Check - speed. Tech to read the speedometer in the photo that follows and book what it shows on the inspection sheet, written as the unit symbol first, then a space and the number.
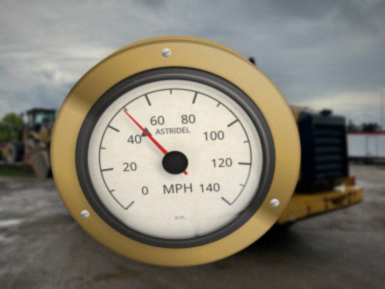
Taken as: mph 50
